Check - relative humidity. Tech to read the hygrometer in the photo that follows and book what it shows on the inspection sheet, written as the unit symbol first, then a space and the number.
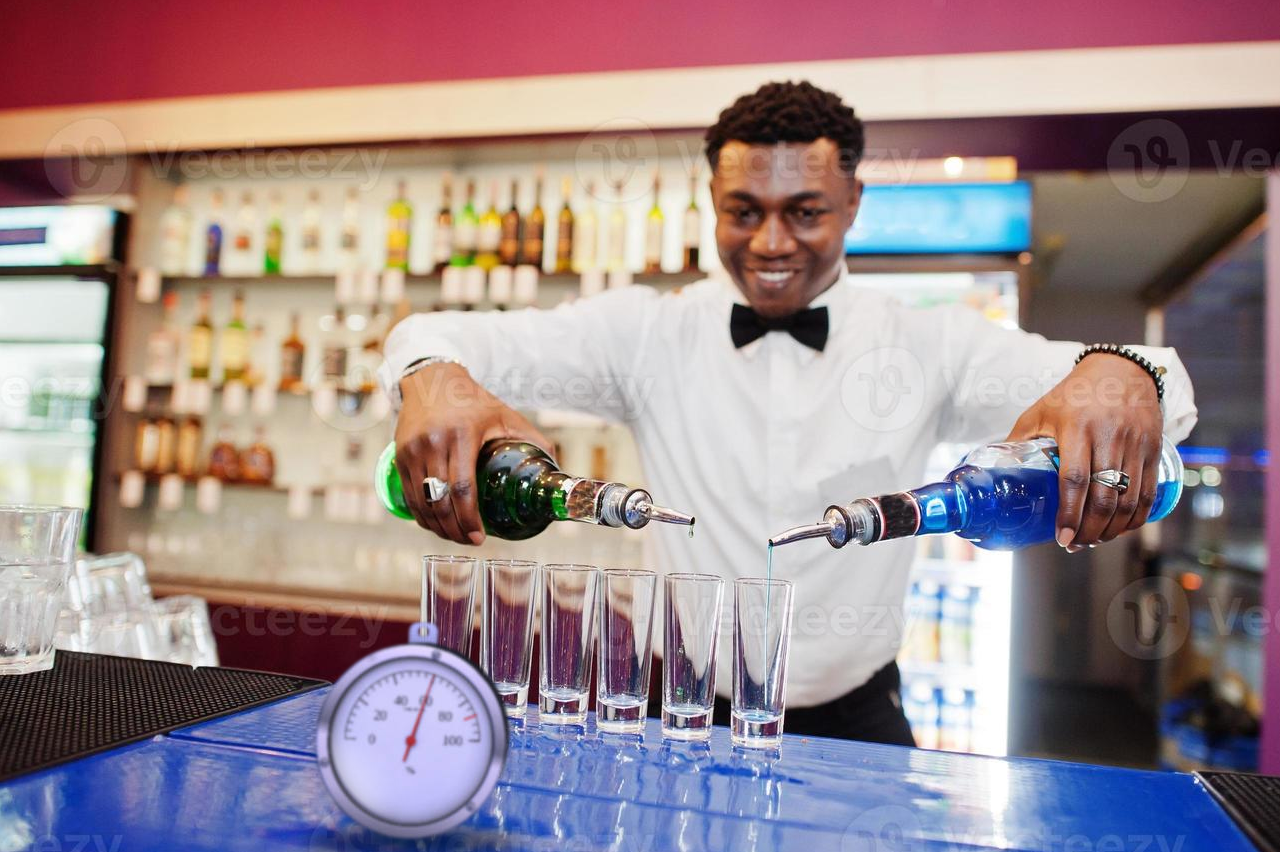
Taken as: % 60
